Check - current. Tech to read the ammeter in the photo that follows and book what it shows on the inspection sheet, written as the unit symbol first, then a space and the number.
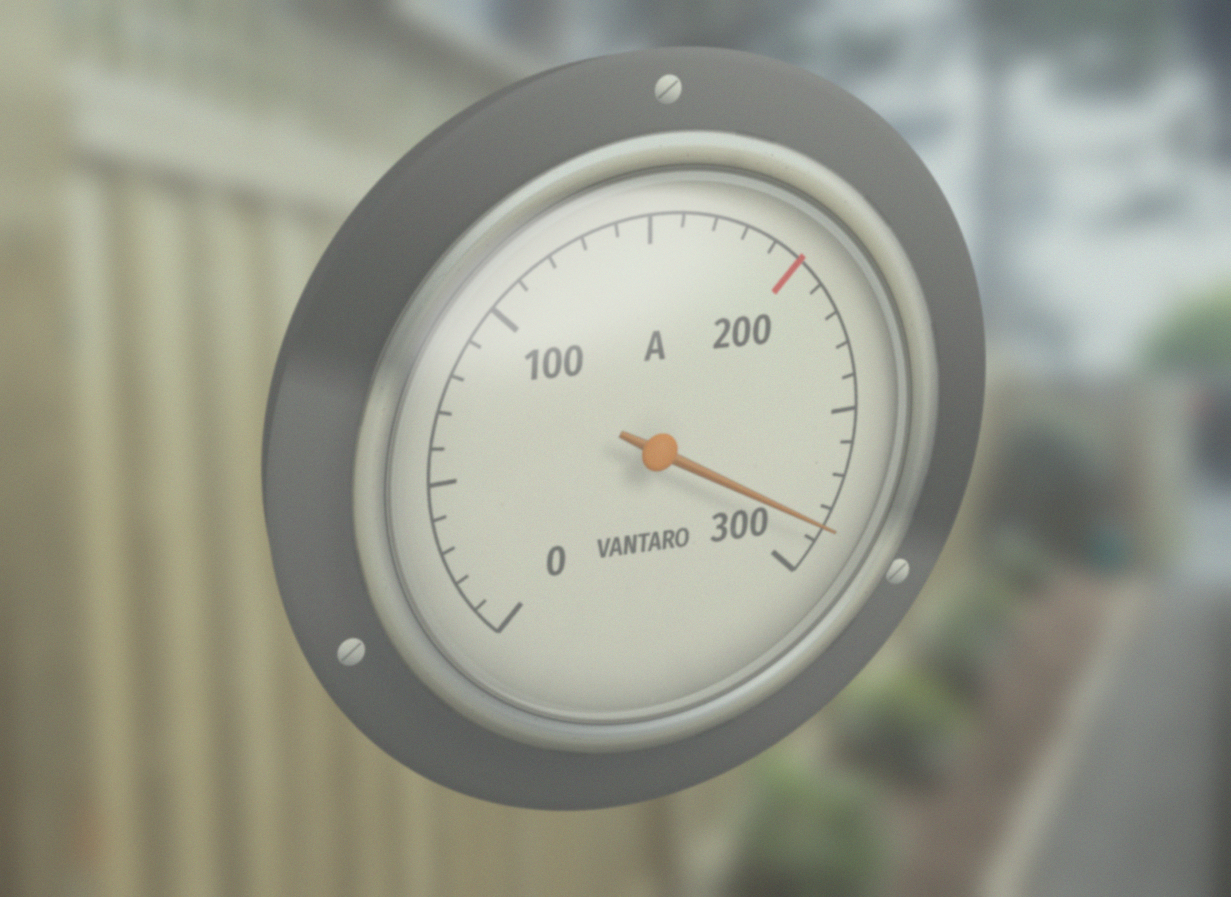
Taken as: A 285
